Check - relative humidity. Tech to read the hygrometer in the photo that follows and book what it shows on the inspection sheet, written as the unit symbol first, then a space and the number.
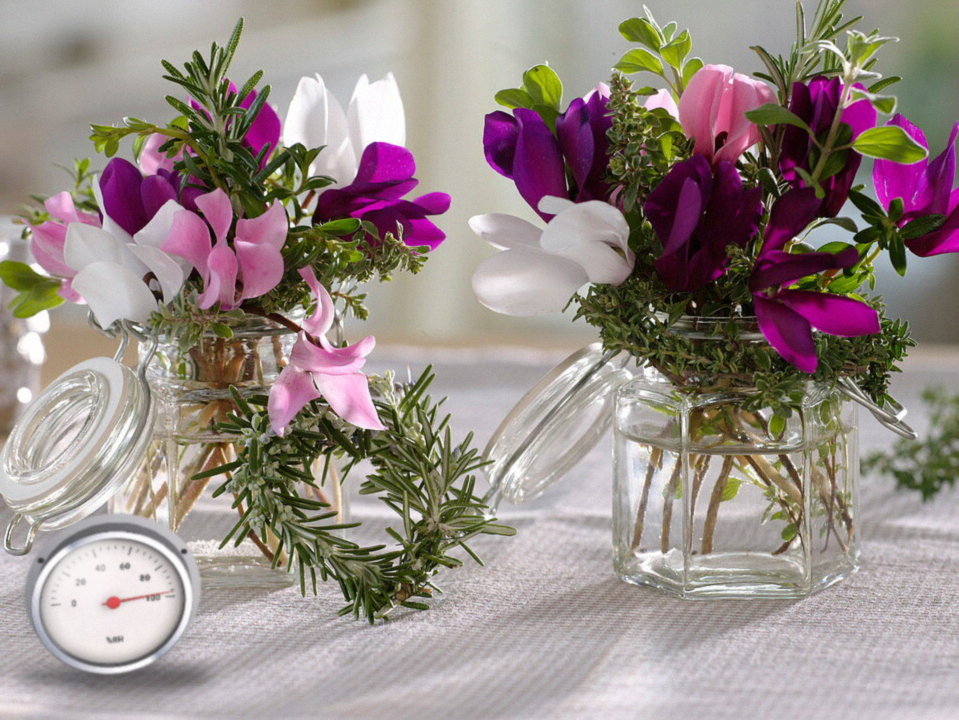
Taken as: % 96
